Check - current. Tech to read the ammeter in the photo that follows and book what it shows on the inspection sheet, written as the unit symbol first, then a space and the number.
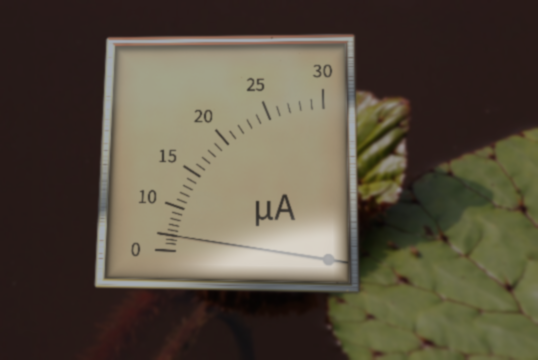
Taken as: µA 5
